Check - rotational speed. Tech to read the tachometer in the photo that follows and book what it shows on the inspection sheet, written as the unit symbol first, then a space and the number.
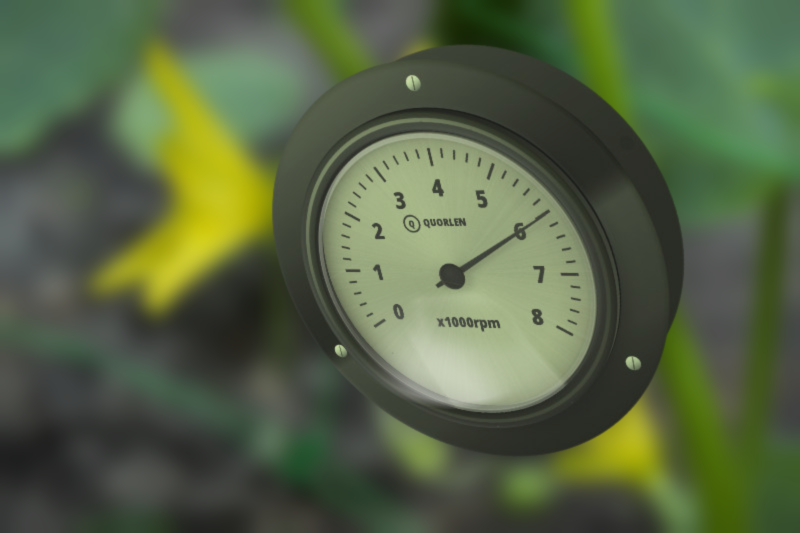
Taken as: rpm 6000
